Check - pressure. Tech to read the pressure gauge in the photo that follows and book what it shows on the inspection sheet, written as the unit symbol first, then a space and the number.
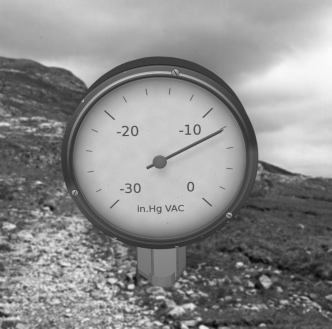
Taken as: inHg -8
